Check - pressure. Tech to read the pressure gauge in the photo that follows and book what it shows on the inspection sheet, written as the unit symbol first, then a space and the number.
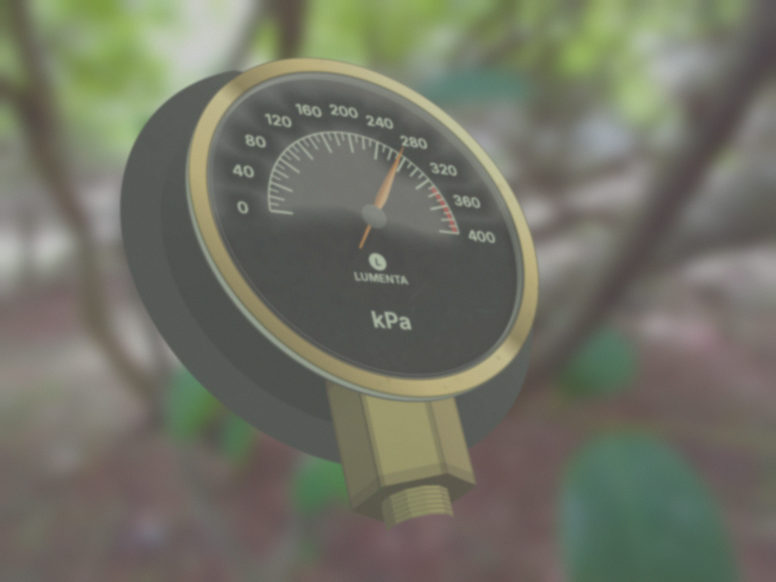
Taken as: kPa 270
